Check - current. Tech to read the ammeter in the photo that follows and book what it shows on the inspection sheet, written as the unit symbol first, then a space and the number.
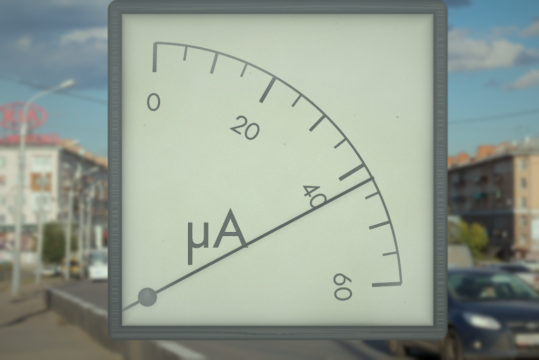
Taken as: µA 42.5
